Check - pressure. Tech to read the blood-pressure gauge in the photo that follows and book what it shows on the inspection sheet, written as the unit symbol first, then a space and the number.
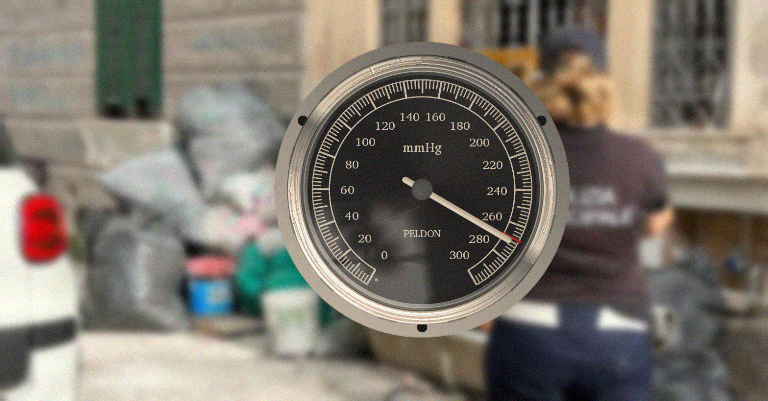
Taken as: mmHg 270
